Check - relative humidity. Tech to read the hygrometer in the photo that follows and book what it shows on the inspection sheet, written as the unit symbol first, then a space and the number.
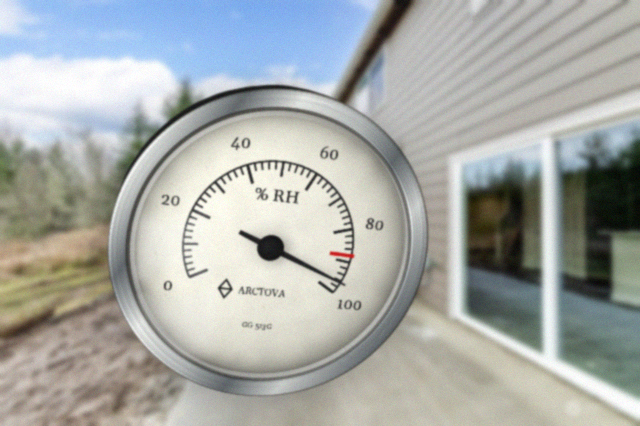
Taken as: % 96
